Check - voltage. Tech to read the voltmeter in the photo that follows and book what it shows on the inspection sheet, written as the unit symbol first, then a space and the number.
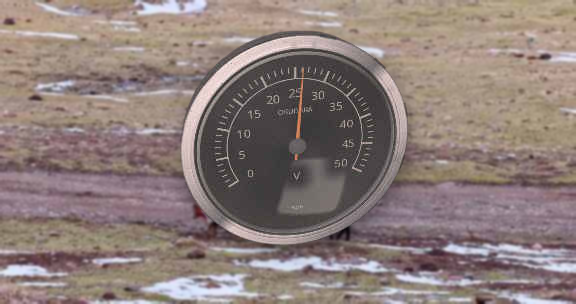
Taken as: V 26
